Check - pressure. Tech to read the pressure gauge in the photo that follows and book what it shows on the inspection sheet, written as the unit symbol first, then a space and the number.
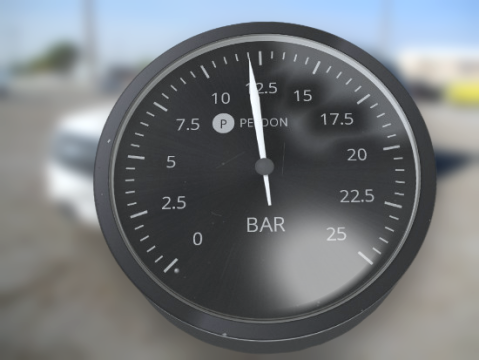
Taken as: bar 12
